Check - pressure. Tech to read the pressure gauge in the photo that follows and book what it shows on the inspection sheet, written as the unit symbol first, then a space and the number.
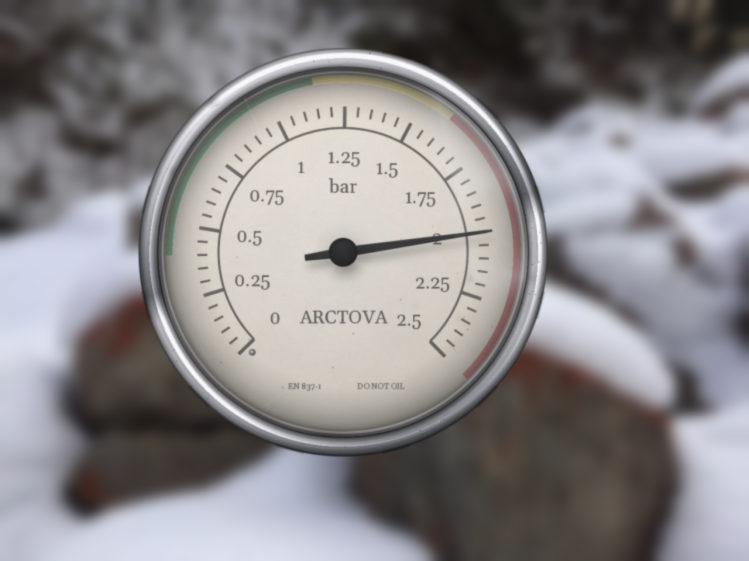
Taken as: bar 2
